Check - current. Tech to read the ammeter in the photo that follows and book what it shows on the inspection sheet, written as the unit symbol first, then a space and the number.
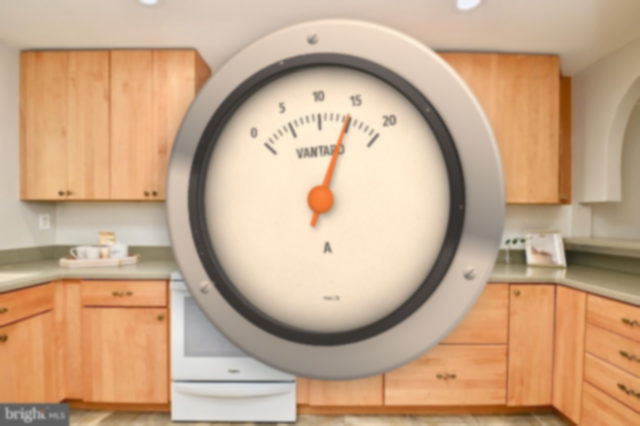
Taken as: A 15
